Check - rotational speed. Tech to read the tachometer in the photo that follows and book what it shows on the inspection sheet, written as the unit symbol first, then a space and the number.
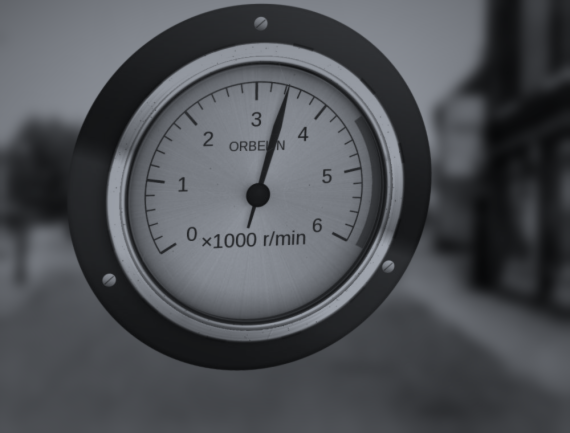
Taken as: rpm 3400
